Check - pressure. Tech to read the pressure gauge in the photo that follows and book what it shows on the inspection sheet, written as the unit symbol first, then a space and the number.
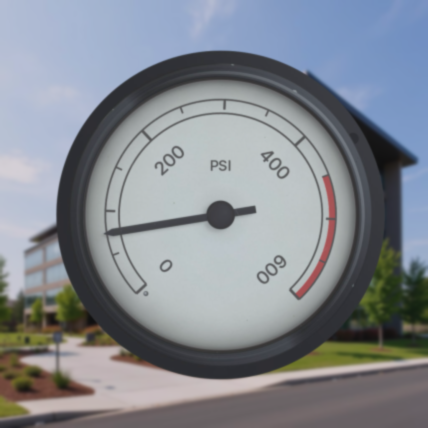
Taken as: psi 75
